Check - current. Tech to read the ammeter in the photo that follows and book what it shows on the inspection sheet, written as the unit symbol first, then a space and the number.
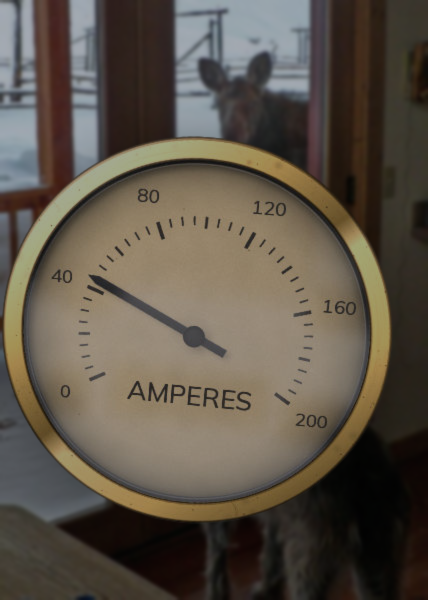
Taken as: A 45
